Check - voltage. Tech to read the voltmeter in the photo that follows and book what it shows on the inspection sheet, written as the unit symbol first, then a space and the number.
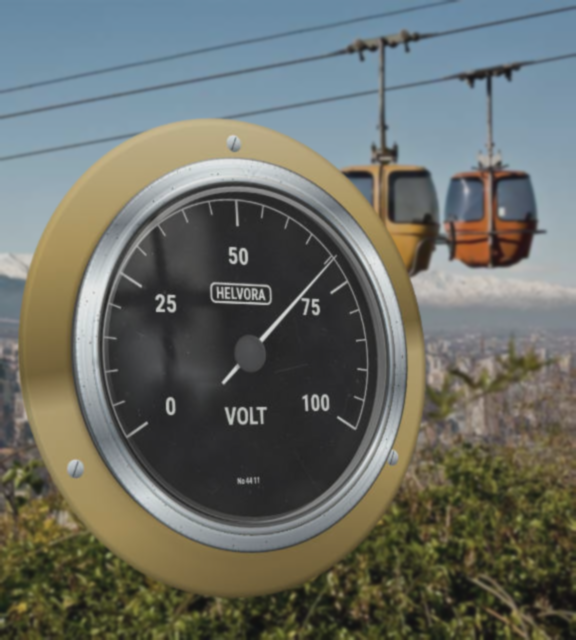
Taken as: V 70
